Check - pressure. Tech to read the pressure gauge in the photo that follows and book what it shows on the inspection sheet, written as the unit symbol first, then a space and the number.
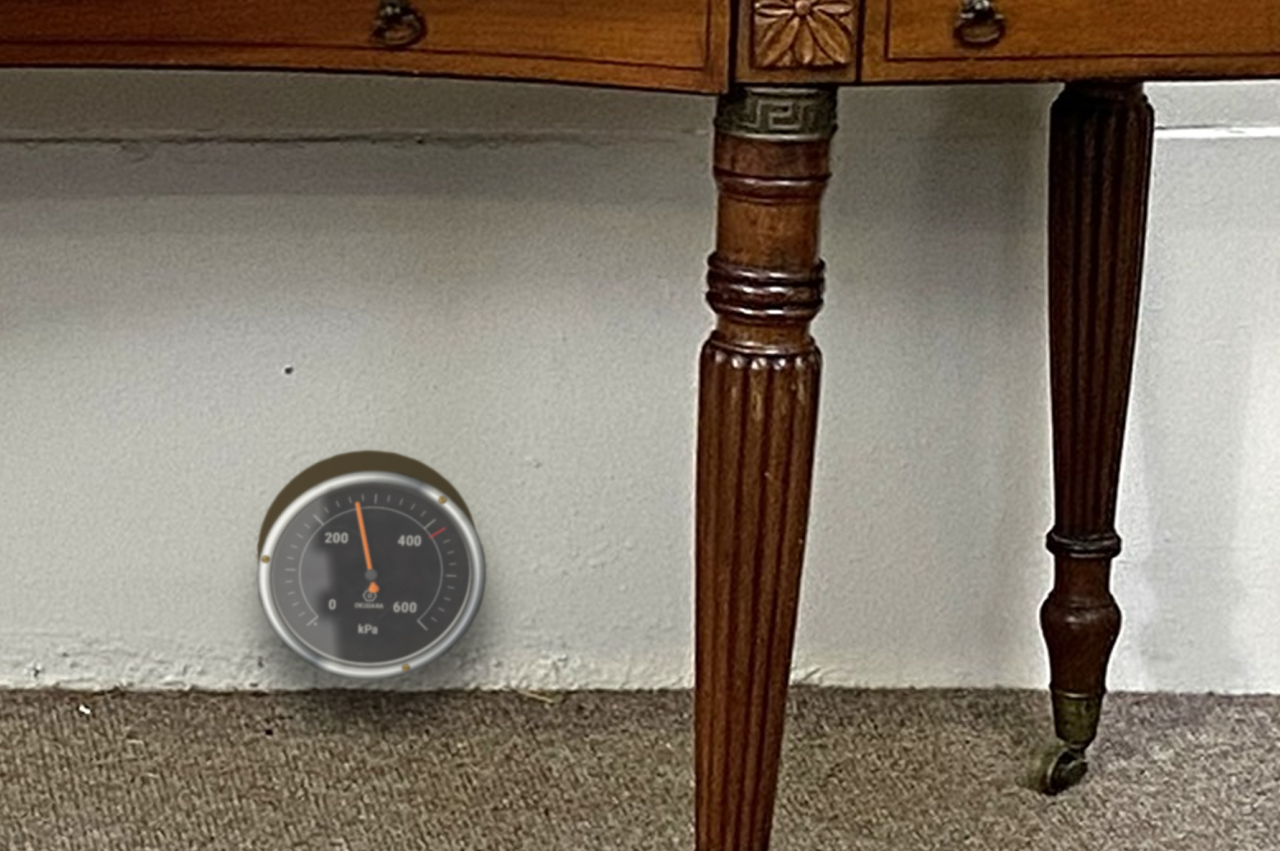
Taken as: kPa 270
